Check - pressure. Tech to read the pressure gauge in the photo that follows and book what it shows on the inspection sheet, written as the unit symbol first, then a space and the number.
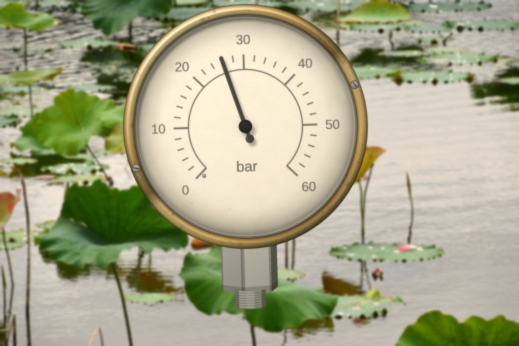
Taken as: bar 26
